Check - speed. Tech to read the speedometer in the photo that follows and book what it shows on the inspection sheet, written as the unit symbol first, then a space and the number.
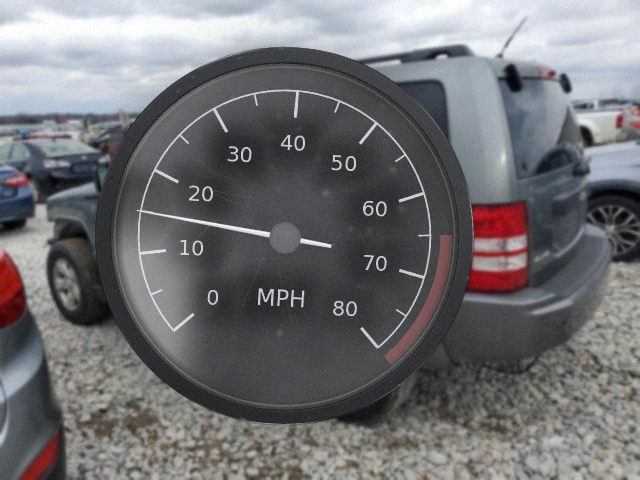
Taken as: mph 15
